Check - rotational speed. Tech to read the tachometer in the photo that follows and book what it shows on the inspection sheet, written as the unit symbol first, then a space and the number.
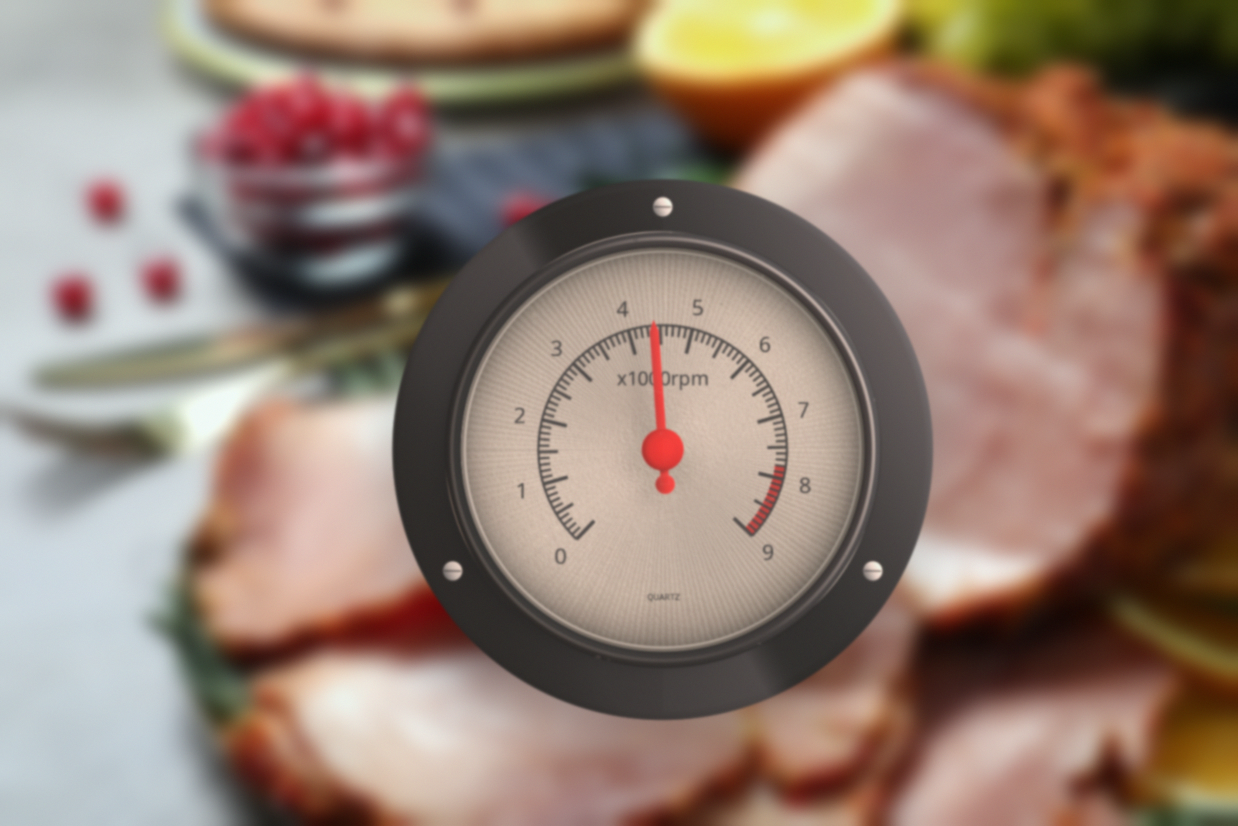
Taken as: rpm 4400
